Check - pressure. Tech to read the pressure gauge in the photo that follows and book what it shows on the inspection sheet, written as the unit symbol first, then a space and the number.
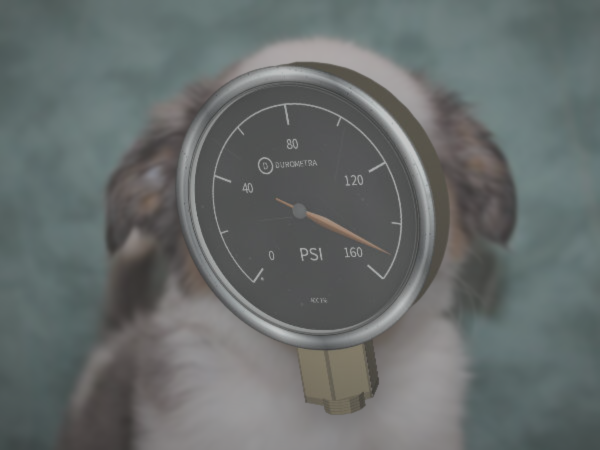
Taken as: psi 150
